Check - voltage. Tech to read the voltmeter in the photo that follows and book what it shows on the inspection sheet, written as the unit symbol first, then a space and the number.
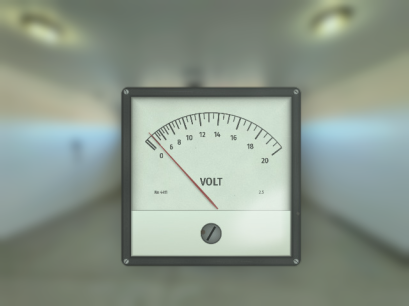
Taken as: V 4
